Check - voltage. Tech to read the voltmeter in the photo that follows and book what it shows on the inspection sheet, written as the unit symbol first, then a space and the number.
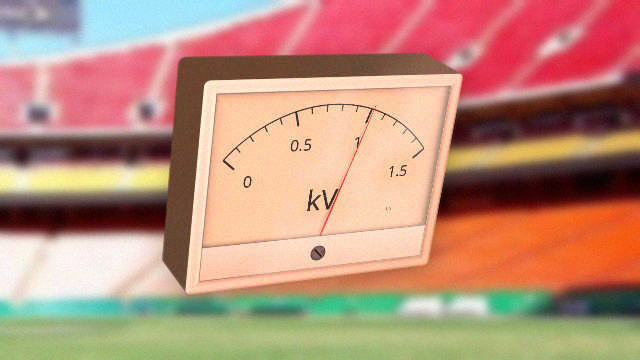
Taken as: kV 1
